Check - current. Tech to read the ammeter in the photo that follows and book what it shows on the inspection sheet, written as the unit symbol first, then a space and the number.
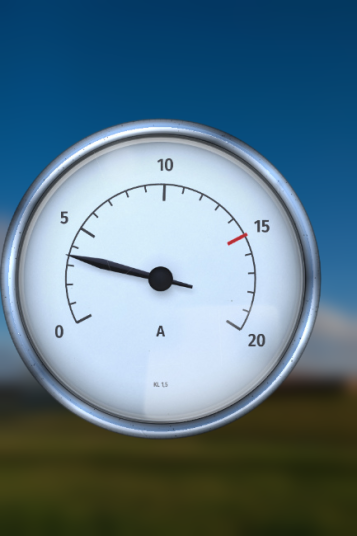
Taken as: A 3.5
